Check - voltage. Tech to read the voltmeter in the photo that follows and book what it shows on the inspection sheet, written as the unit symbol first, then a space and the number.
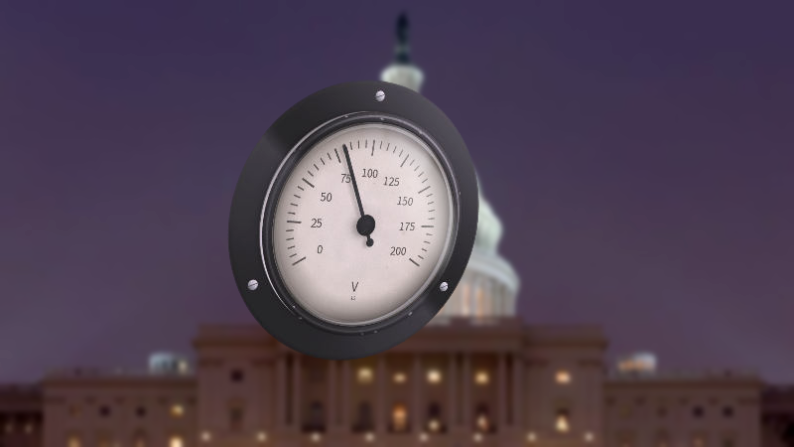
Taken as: V 80
